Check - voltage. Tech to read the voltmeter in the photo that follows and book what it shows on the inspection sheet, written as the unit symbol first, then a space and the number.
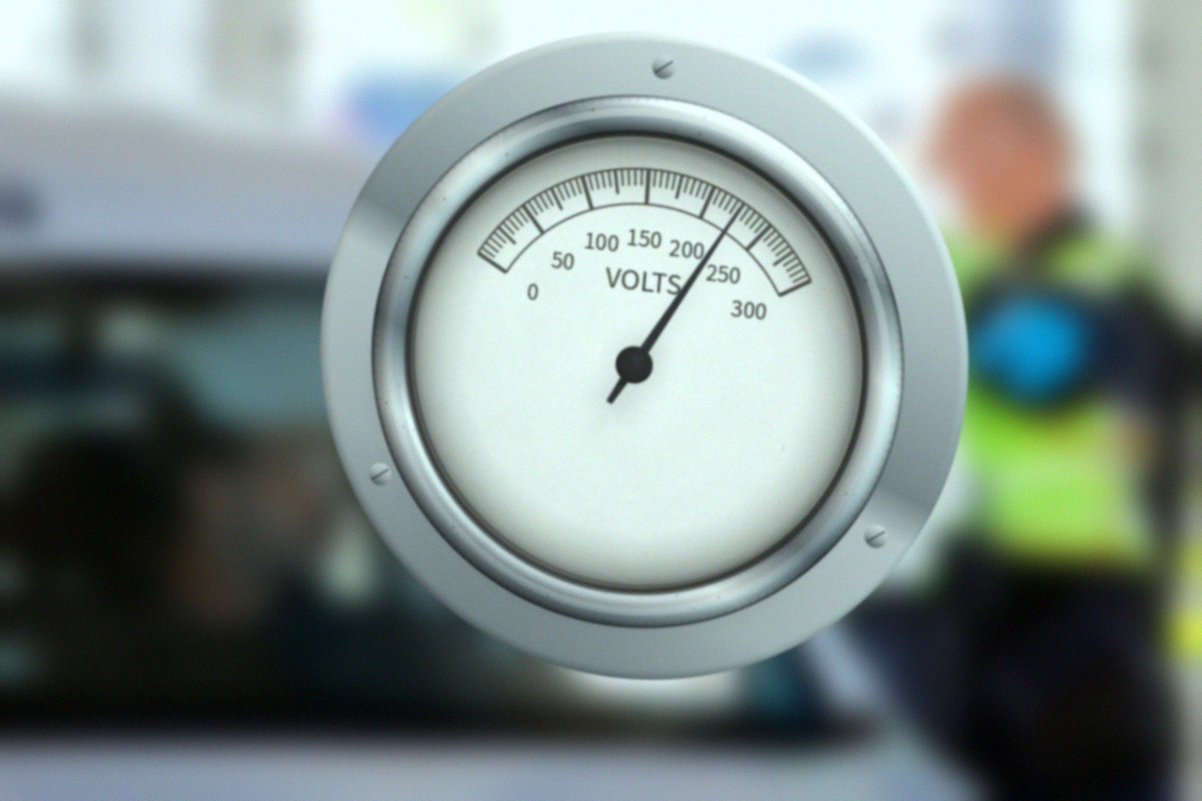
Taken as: V 225
